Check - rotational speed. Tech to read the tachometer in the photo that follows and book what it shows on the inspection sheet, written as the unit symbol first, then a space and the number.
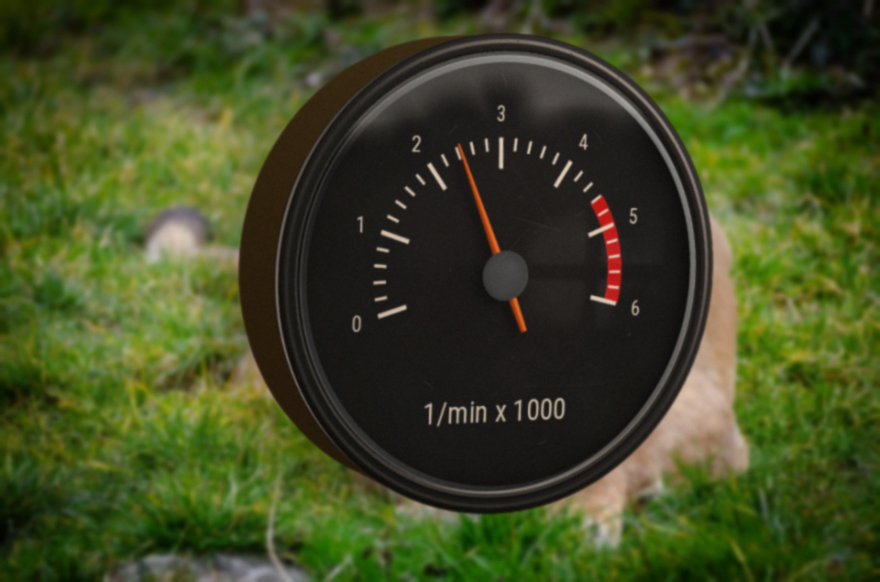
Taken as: rpm 2400
